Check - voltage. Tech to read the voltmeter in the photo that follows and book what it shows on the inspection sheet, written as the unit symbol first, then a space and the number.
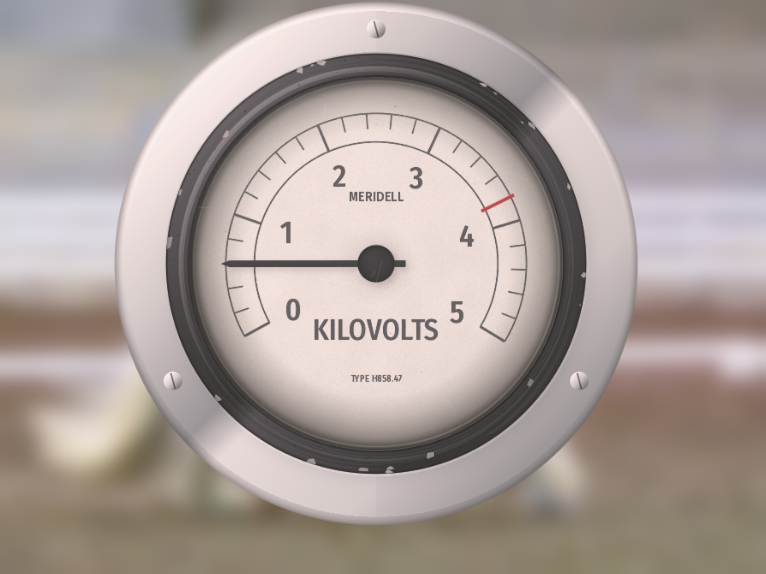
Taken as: kV 0.6
